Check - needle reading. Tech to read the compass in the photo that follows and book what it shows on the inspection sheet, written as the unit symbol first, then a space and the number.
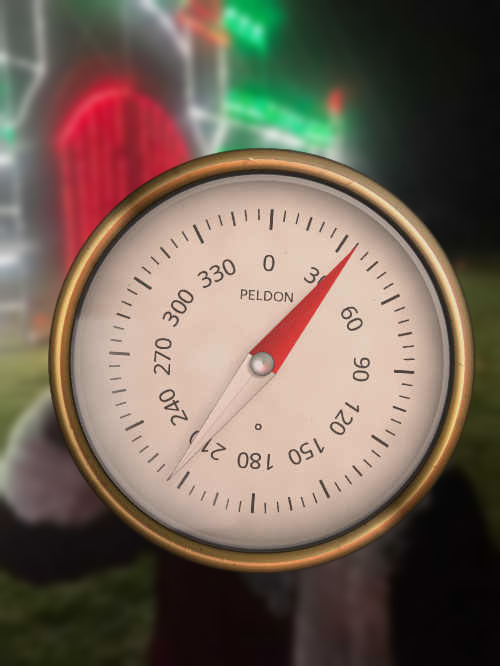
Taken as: ° 35
